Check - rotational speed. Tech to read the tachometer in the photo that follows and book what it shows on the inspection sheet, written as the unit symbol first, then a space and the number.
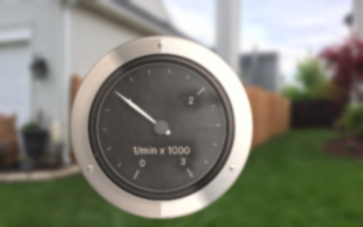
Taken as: rpm 1000
